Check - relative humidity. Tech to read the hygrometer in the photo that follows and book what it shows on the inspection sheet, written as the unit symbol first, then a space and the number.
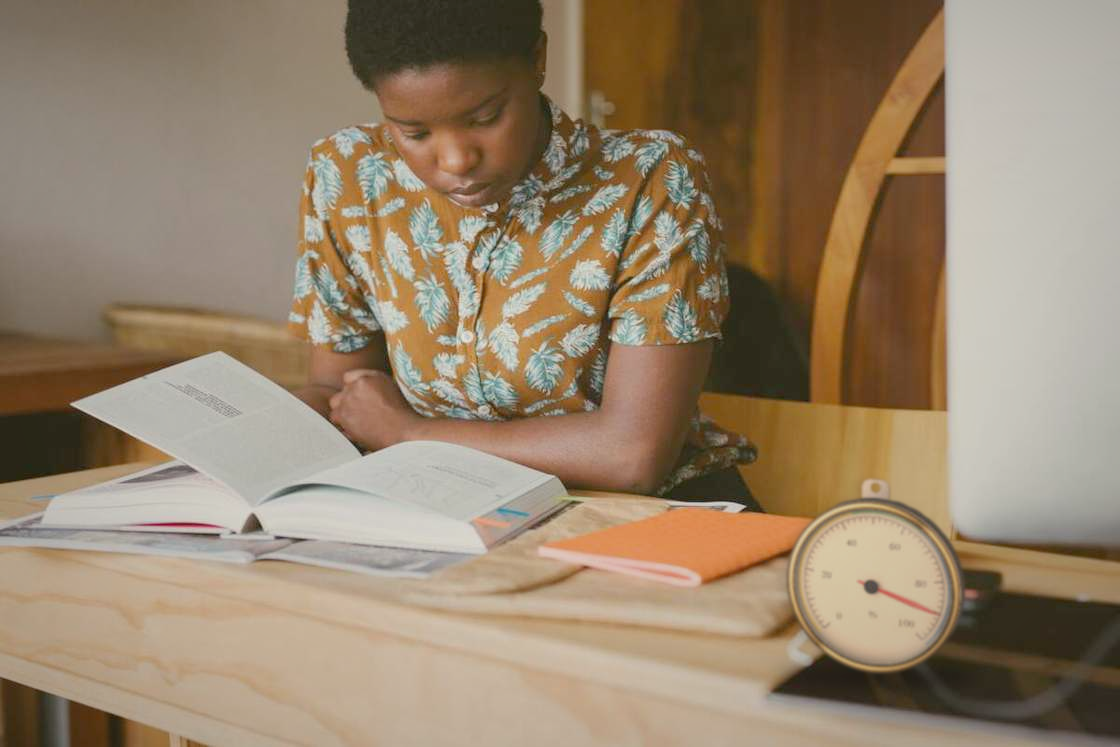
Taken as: % 90
